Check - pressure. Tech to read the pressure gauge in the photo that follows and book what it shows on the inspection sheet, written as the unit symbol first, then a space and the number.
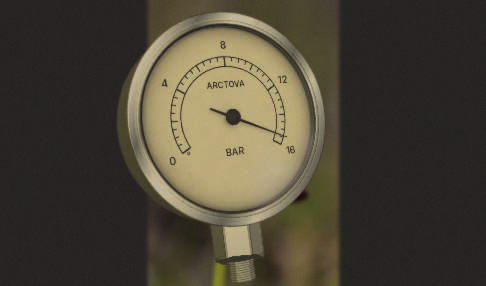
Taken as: bar 15.5
